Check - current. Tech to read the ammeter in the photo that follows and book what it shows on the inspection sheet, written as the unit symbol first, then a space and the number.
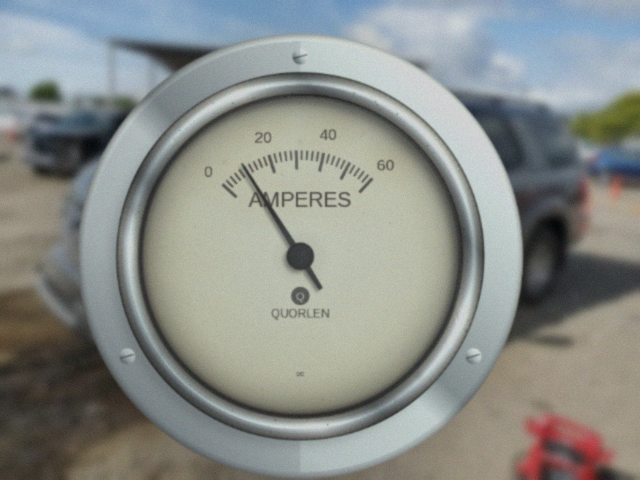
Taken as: A 10
